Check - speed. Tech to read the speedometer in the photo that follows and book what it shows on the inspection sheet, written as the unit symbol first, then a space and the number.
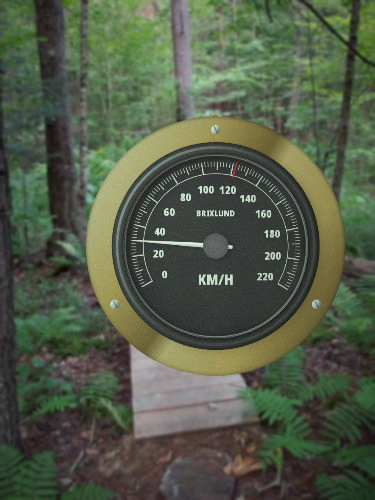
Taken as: km/h 30
